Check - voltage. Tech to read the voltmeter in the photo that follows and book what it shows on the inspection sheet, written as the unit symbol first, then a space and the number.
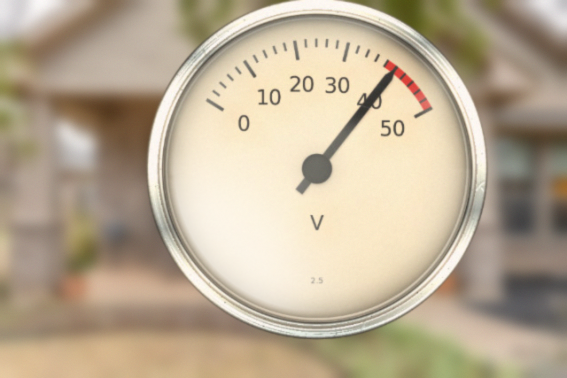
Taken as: V 40
